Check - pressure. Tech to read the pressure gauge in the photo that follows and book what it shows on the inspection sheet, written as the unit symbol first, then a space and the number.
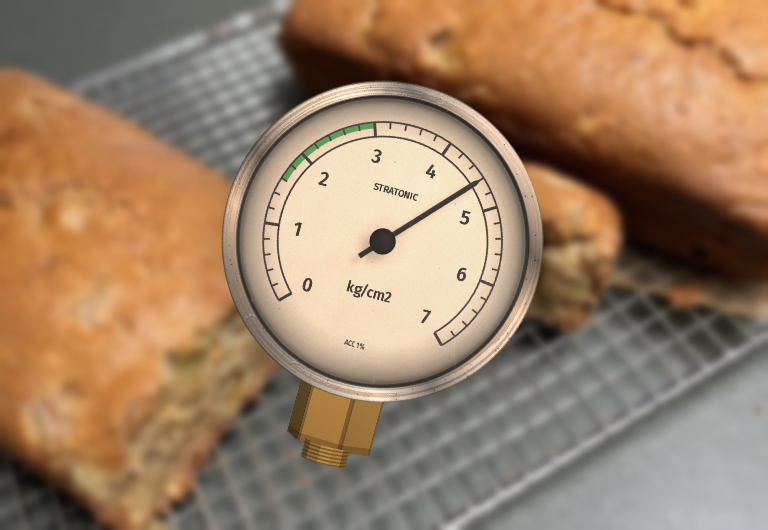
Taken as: kg/cm² 4.6
